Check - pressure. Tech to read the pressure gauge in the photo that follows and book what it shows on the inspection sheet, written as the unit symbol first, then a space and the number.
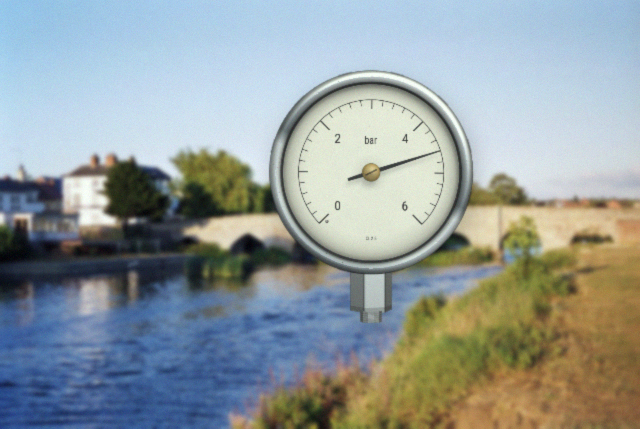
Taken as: bar 4.6
